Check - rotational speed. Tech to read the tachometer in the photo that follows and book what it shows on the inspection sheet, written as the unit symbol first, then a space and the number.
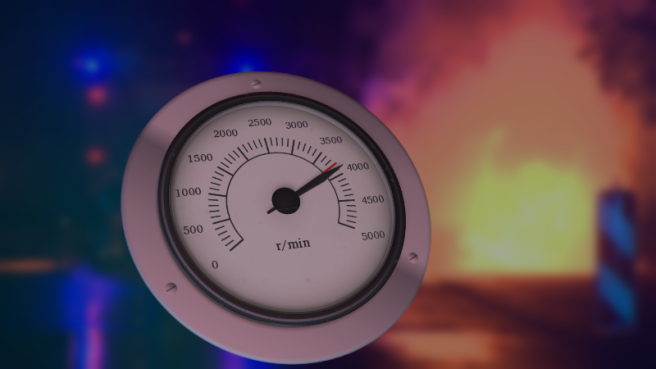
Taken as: rpm 3900
